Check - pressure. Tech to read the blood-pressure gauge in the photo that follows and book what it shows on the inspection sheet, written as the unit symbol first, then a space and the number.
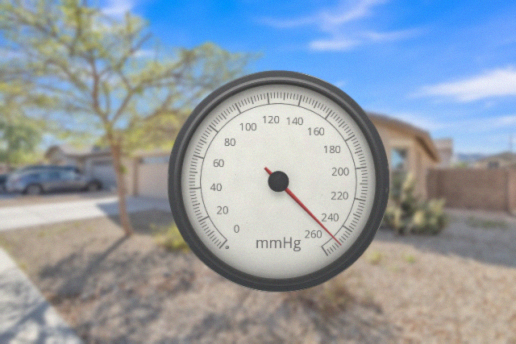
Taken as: mmHg 250
